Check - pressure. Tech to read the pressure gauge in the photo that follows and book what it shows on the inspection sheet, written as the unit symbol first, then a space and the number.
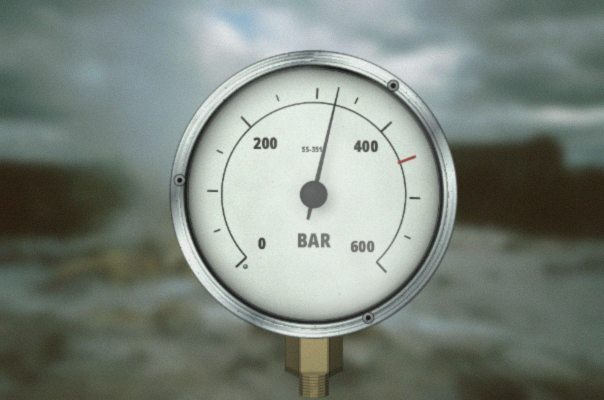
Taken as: bar 325
